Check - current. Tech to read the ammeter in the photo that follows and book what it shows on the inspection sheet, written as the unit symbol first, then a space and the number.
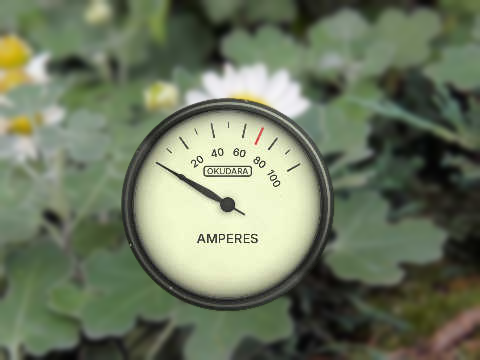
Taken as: A 0
